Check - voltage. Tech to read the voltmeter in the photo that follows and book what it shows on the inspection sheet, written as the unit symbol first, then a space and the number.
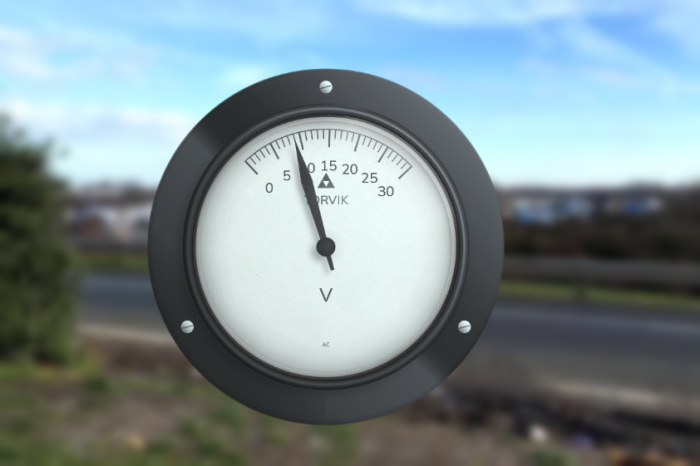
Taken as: V 9
